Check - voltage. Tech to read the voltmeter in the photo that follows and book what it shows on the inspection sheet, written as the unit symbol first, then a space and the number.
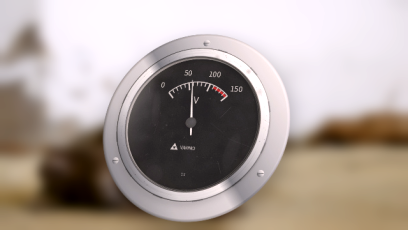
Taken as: V 60
